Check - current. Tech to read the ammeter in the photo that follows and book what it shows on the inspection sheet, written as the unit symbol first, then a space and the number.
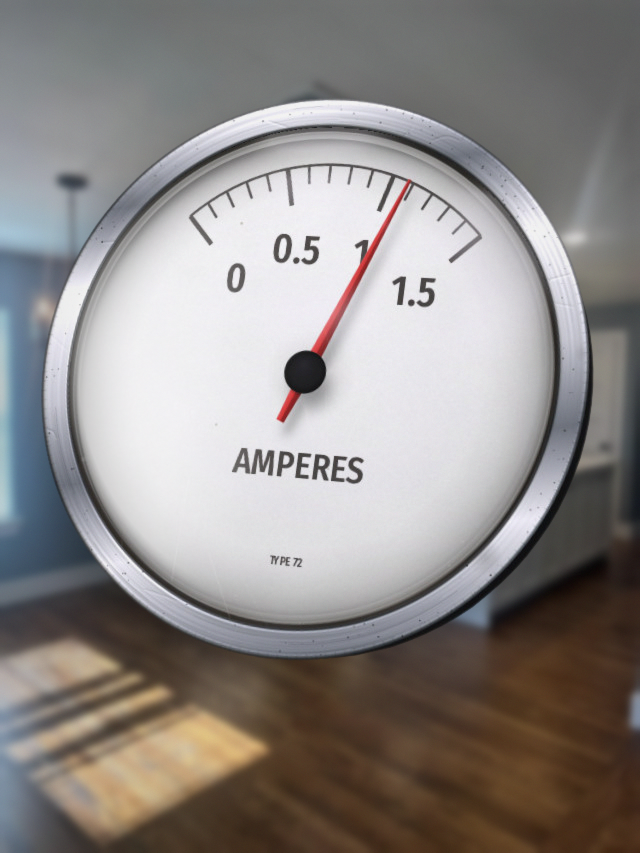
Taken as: A 1.1
